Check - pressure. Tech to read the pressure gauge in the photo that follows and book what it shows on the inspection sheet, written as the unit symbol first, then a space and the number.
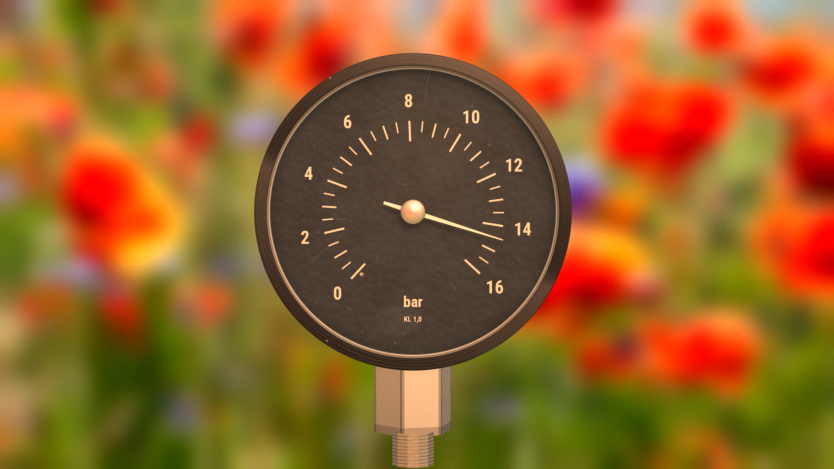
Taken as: bar 14.5
